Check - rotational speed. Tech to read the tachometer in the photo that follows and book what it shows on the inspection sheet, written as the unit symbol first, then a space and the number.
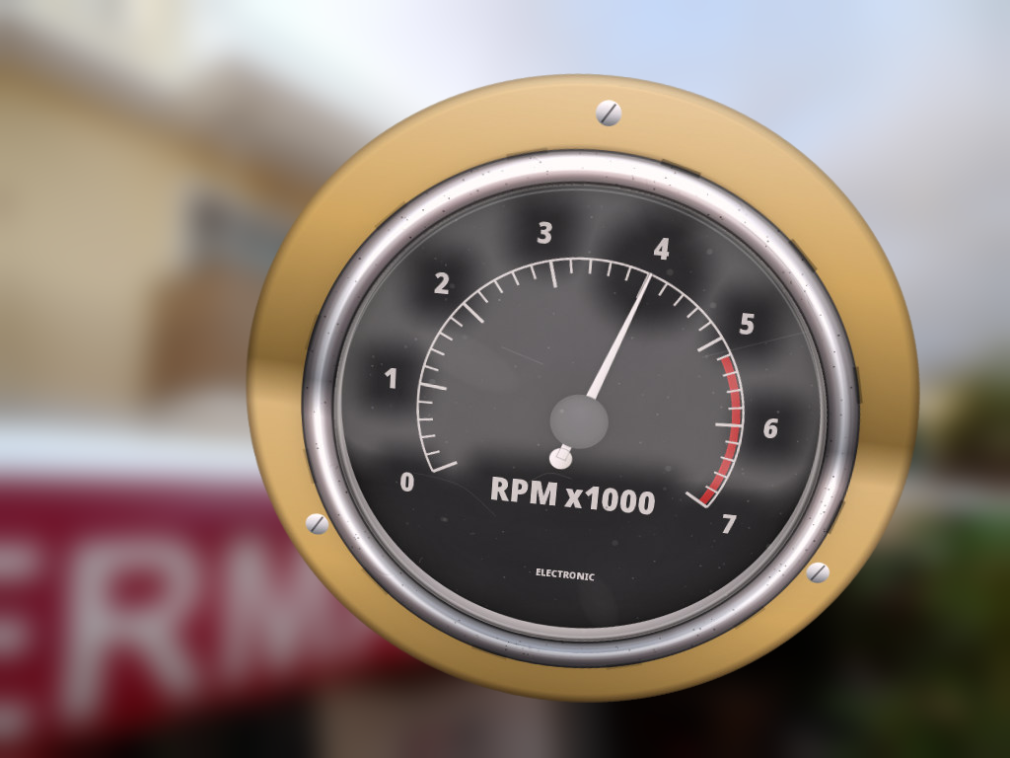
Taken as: rpm 4000
